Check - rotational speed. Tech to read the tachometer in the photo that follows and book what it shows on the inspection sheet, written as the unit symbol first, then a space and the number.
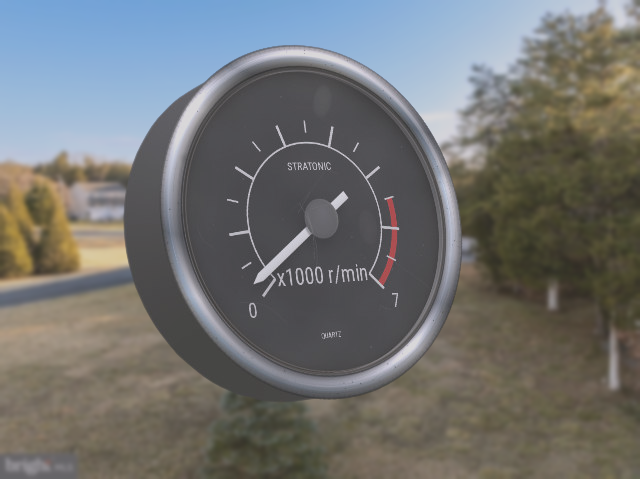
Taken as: rpm 250
